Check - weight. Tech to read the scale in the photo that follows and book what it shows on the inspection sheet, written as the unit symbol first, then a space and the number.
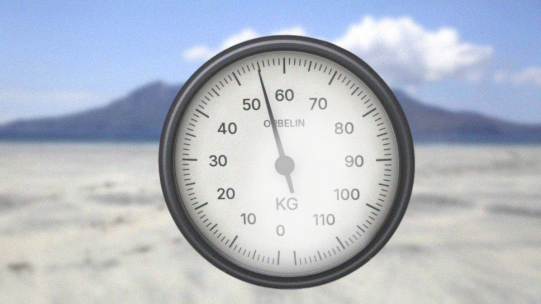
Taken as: kg 55
